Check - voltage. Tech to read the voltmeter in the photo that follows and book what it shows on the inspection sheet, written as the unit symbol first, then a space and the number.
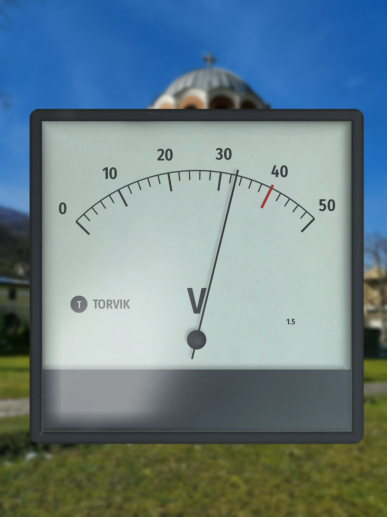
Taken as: V 33
